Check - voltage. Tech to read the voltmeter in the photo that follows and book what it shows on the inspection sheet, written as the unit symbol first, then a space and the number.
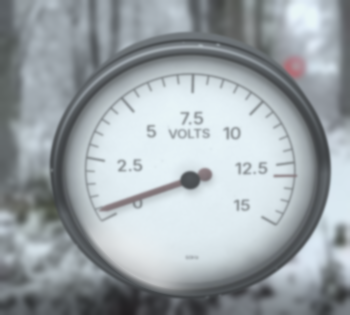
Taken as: V 0.5
